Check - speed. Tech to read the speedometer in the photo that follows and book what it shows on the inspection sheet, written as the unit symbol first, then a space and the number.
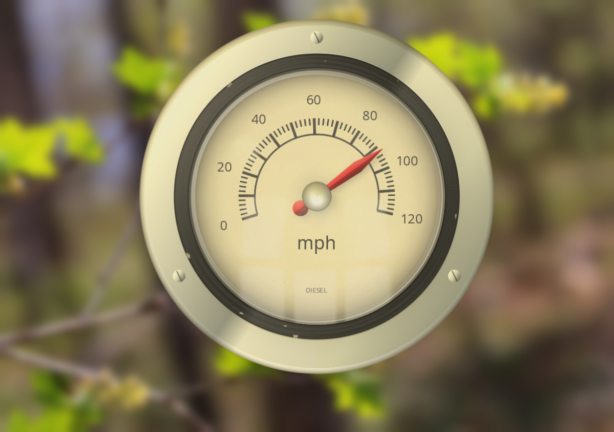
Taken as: mph 92
